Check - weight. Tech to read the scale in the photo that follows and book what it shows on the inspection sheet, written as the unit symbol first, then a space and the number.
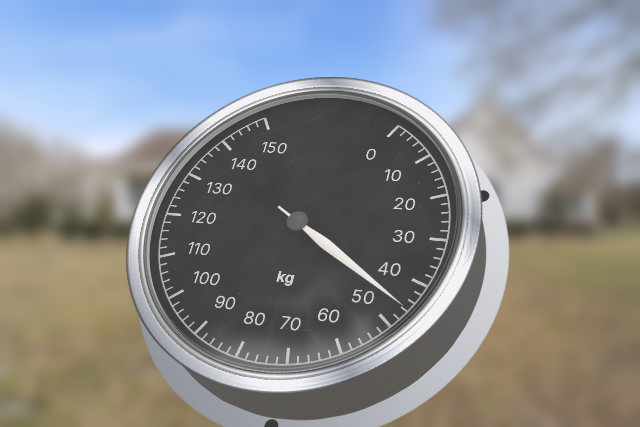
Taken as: kg 46
